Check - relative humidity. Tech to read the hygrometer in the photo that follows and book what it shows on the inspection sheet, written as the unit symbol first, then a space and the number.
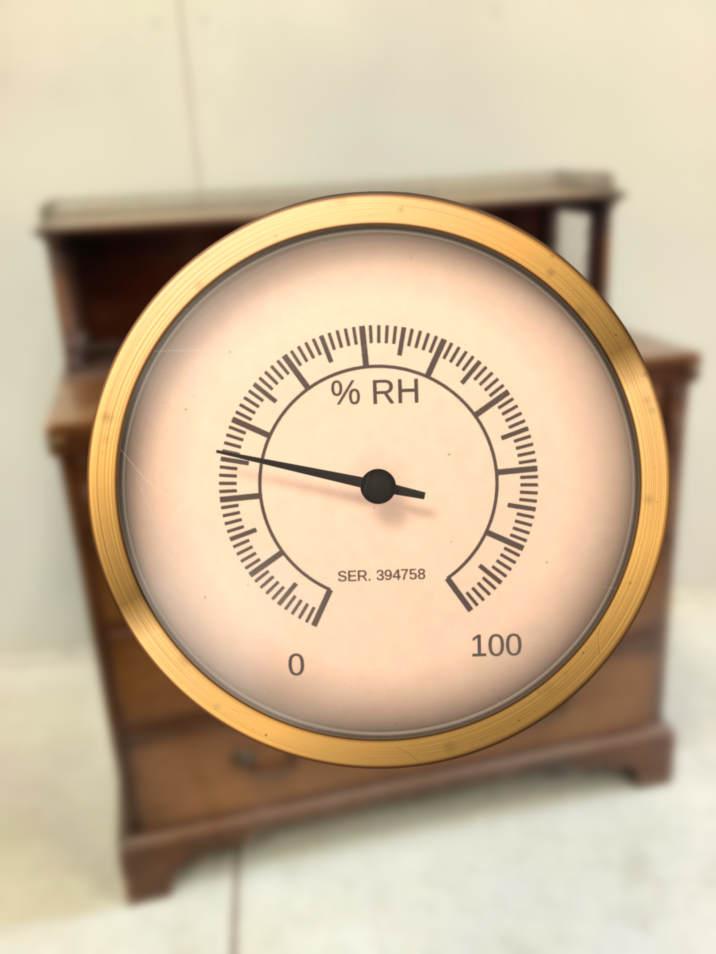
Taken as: % 26
